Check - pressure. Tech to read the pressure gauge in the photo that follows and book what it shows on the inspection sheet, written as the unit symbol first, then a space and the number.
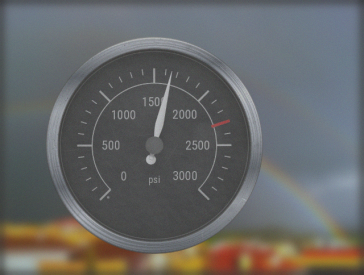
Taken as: psi 1650
